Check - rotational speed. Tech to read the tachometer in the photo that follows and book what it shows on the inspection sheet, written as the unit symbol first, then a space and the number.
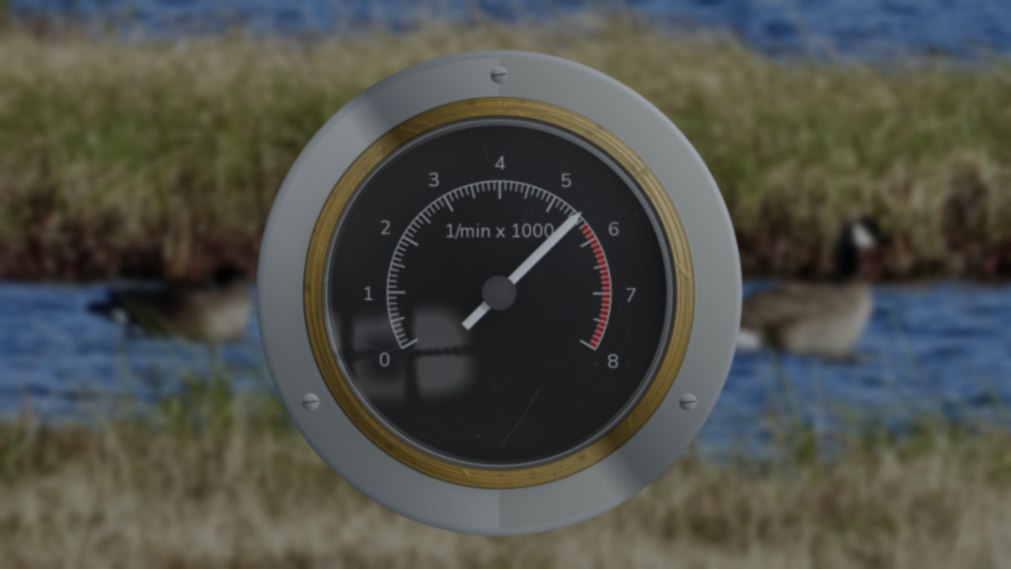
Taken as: rpm 5500
